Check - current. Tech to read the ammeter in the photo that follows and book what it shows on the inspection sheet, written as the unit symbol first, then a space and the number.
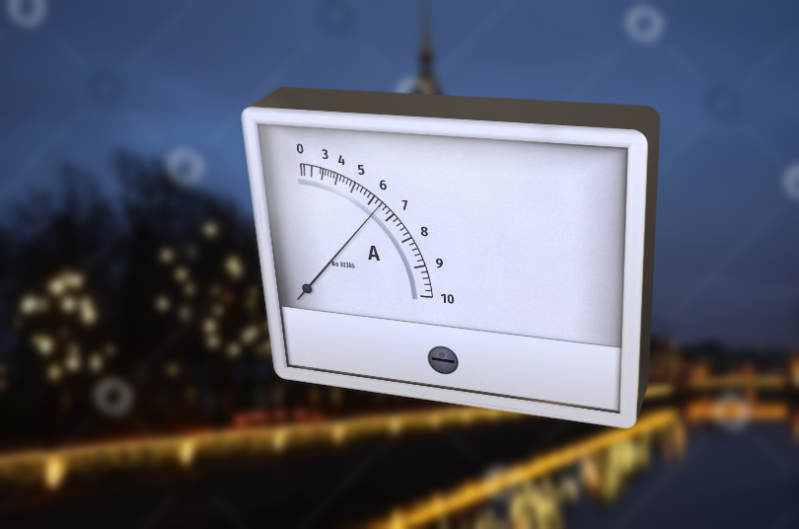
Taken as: A 6.4
